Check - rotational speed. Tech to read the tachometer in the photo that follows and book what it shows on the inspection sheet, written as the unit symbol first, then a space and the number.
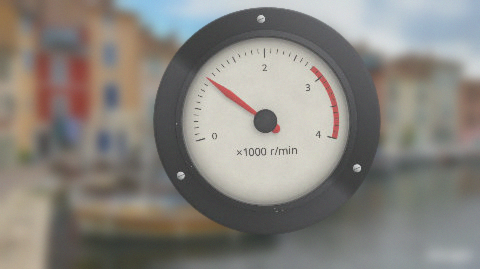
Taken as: rpm 1000
